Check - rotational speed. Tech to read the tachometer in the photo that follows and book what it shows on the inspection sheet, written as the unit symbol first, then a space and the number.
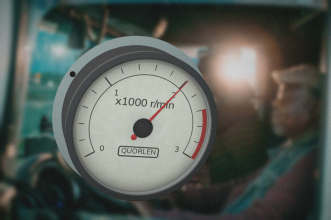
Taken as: rpm 2000
